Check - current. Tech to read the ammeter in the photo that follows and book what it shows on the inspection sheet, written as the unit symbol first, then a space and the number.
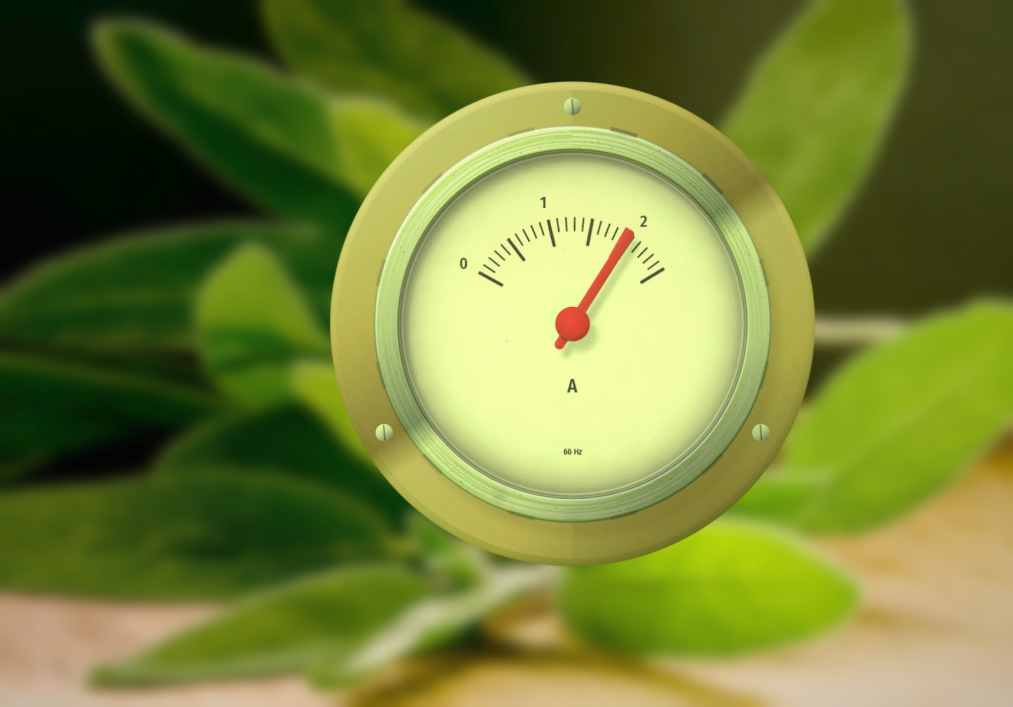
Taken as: A 1.95
